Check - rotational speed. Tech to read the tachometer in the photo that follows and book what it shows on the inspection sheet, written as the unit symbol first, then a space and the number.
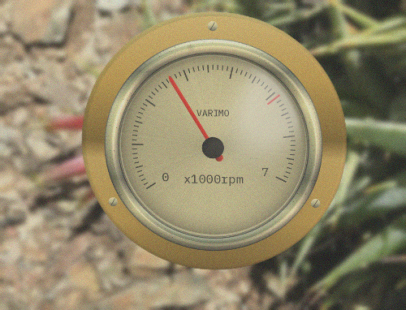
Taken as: rpm 2700
